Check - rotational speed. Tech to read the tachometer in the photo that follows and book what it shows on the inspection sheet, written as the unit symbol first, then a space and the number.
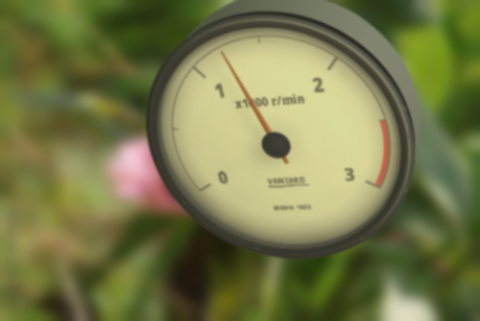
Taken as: rpm 1250
